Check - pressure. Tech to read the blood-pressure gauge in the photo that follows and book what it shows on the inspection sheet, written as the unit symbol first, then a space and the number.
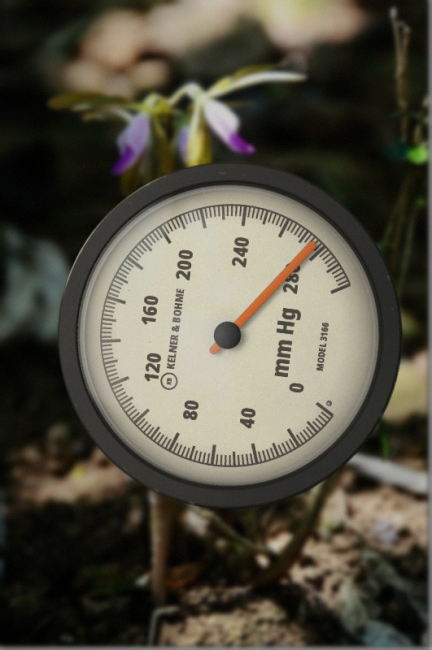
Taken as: mmHg 276
